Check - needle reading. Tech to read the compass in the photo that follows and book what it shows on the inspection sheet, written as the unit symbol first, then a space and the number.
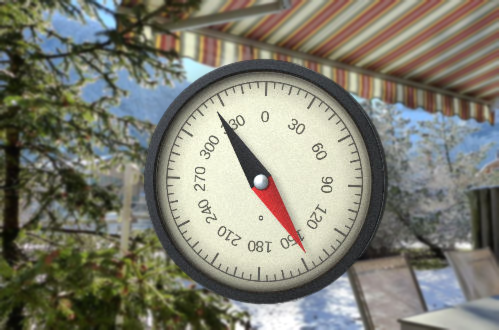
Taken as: ° 145
